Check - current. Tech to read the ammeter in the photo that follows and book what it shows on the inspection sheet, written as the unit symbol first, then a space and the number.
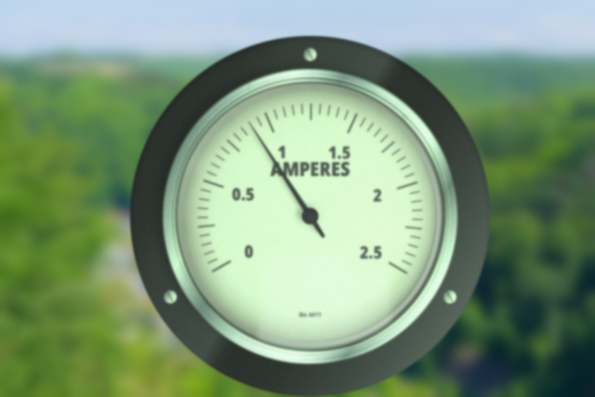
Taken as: A 0.9
